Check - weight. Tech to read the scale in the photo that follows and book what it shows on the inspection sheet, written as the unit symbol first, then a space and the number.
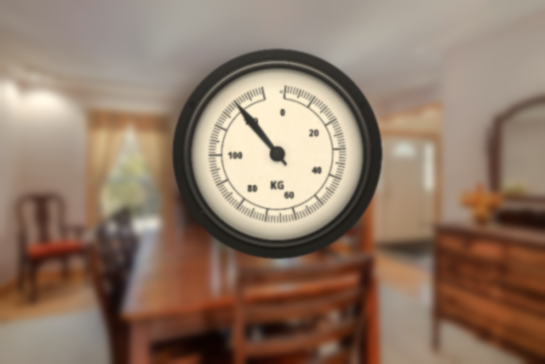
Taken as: kg 120
